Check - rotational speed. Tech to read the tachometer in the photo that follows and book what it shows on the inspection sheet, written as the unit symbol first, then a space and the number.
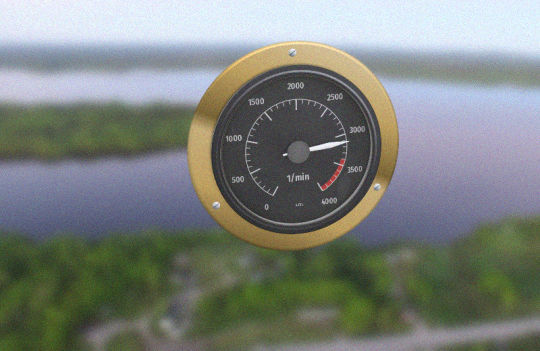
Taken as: rpm 3100
